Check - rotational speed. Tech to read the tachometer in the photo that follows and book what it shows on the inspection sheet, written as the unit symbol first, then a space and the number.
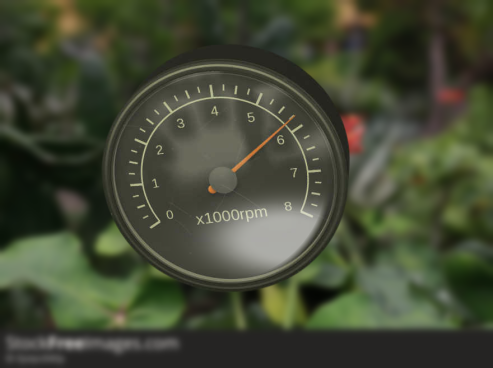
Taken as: rpm 5750
